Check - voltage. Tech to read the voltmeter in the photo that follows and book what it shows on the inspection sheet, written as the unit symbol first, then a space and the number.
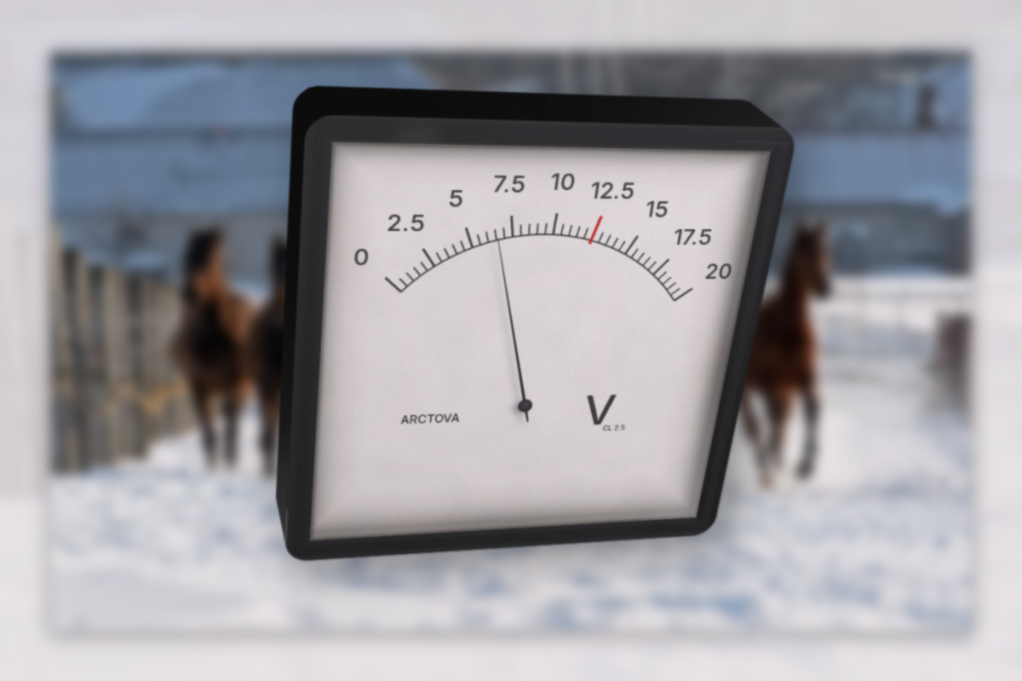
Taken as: V 6.5
